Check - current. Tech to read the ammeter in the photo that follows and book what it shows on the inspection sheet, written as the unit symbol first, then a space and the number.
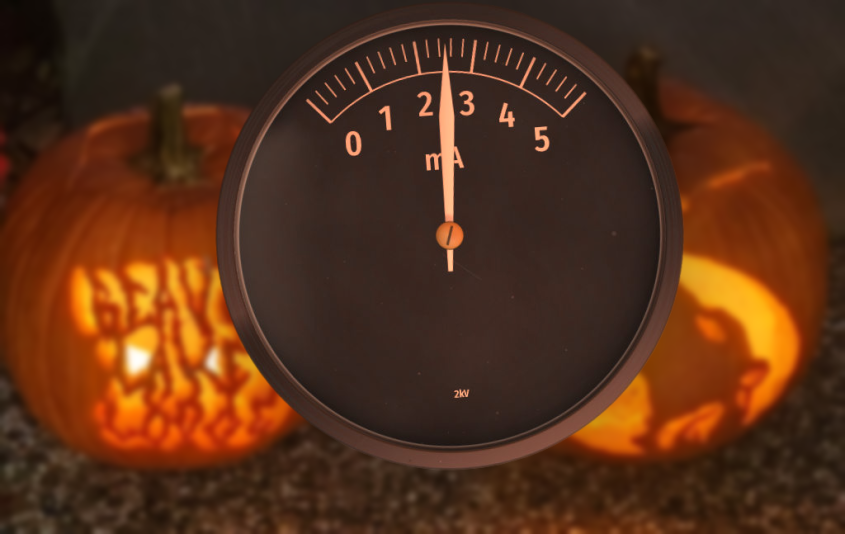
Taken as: mA 2.5
